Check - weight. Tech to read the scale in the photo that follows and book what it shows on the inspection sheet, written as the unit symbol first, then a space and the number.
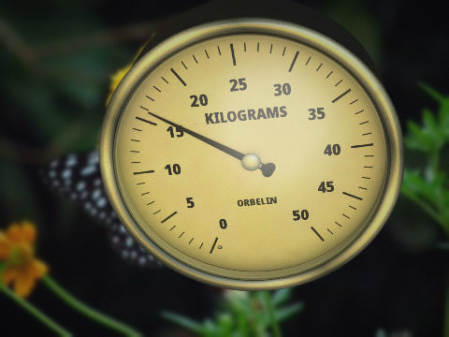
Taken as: kg 16
